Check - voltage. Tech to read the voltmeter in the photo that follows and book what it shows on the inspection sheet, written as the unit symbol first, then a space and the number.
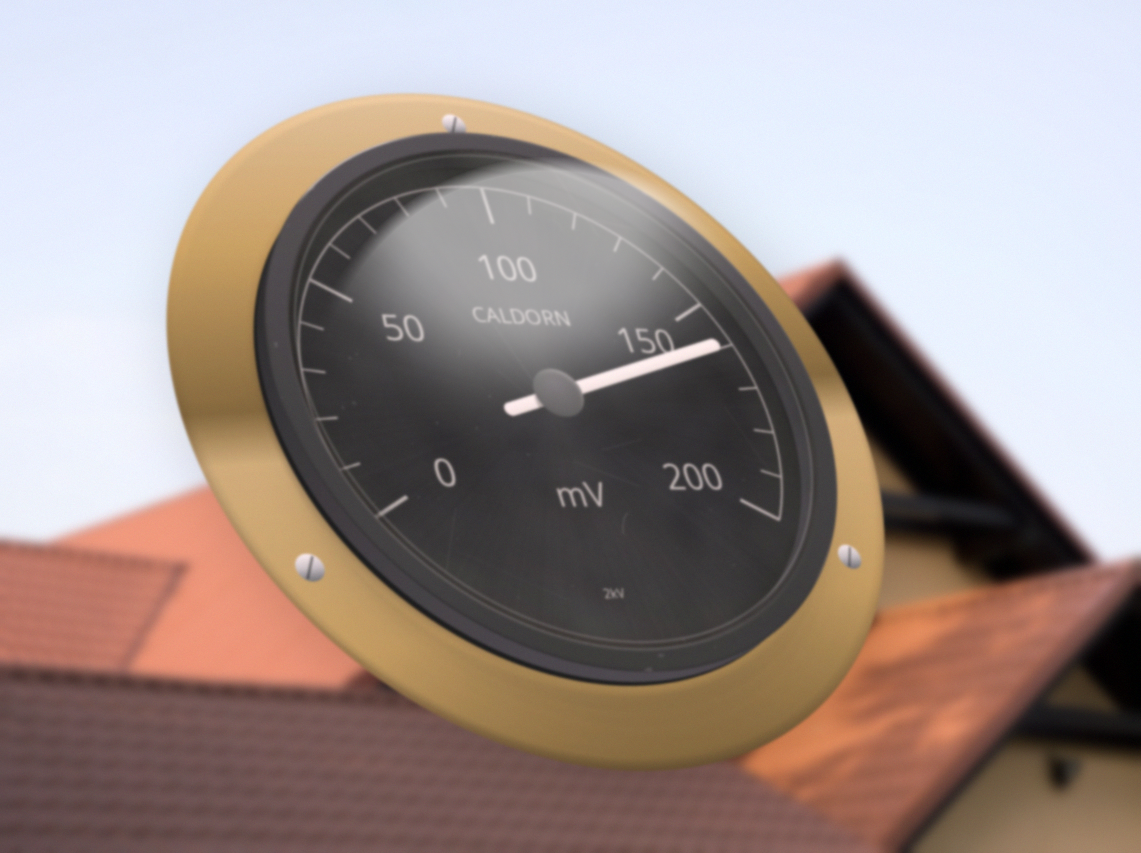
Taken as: mV 160
